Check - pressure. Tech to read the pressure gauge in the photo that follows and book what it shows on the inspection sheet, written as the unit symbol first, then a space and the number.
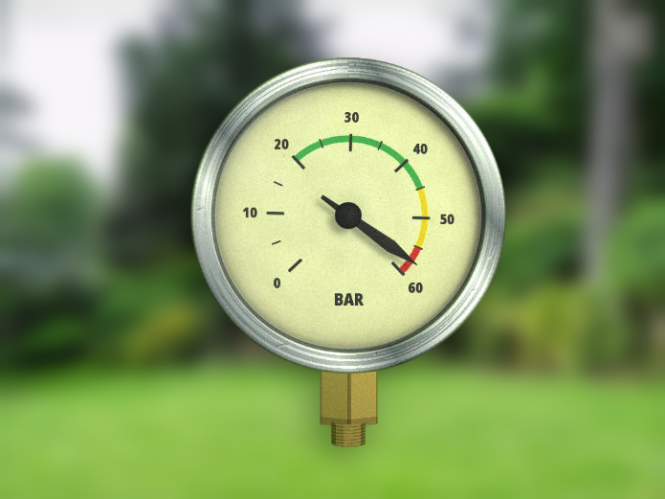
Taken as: bar 57.5
